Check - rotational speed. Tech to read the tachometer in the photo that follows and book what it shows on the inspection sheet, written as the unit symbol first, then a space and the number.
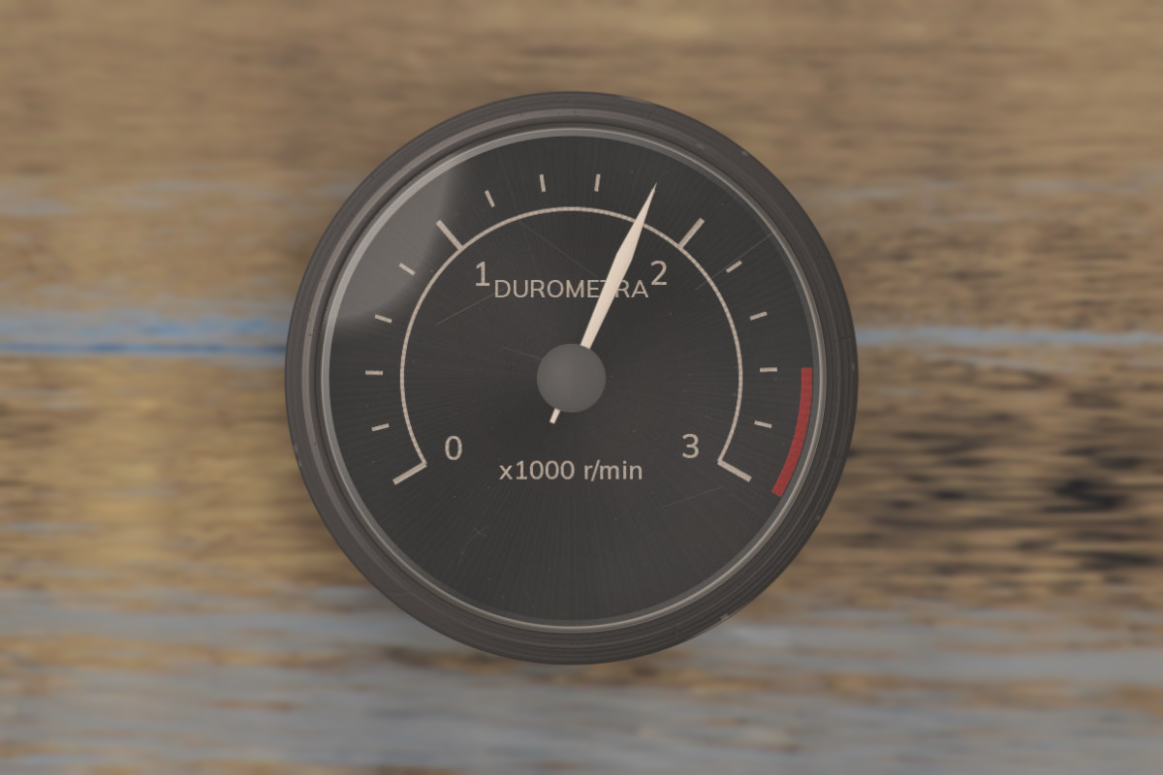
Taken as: rpm 1800
